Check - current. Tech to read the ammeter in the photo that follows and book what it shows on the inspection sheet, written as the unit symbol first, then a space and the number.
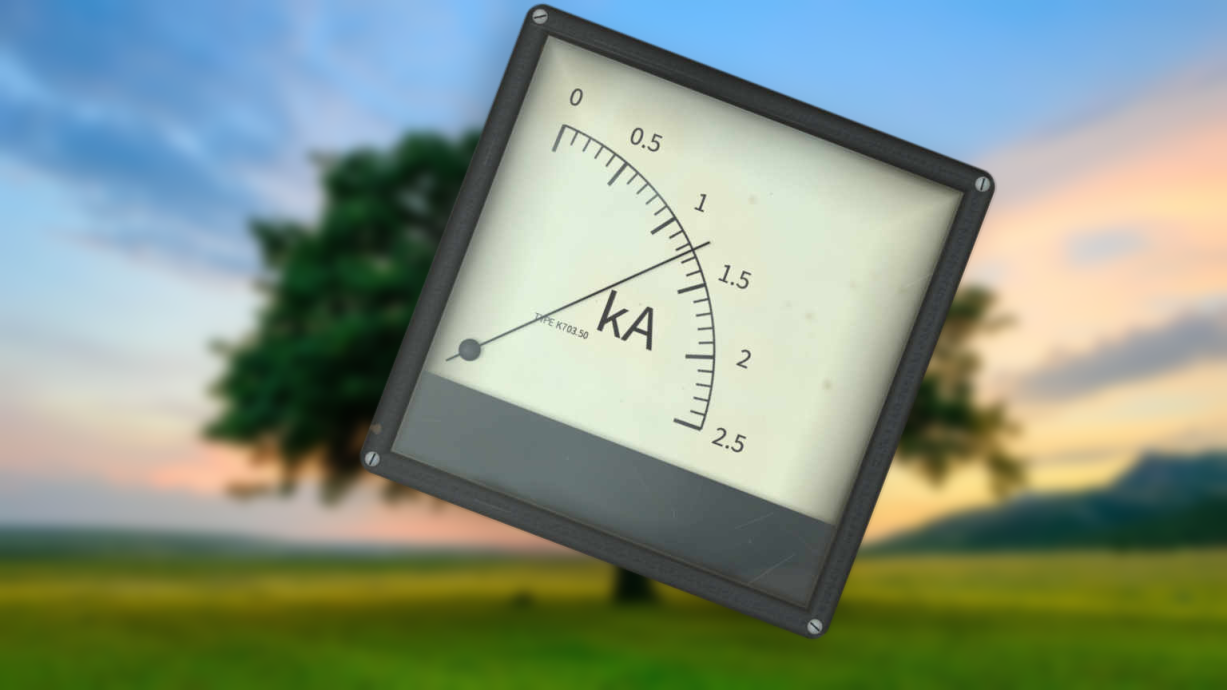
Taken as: kA 1.25
